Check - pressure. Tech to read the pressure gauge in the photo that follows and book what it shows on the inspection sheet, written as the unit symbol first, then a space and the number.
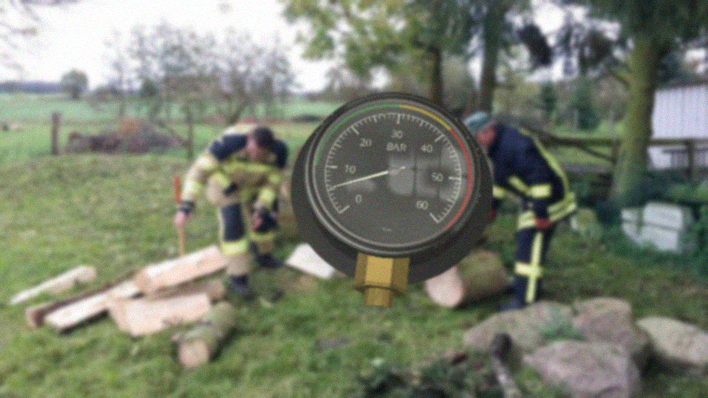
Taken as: bar 5
